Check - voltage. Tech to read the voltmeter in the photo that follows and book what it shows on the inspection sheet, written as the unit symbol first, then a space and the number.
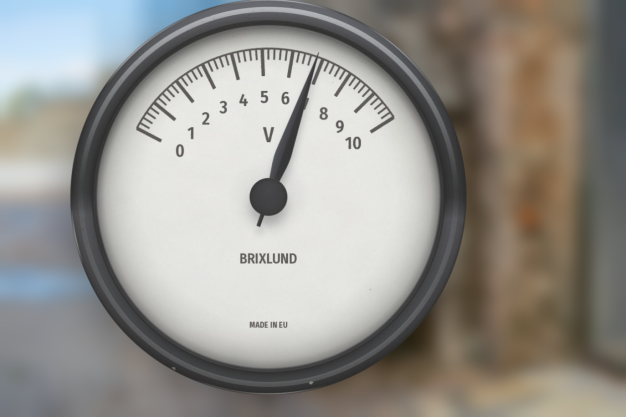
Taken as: V 6.8
